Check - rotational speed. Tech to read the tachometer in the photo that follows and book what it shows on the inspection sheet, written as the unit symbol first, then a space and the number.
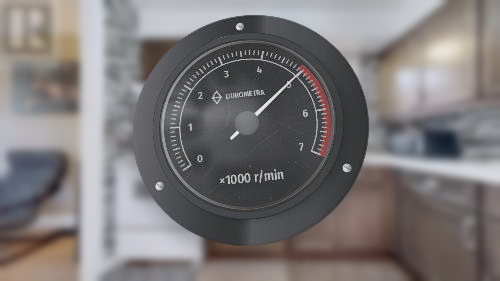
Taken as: rpm 5000
